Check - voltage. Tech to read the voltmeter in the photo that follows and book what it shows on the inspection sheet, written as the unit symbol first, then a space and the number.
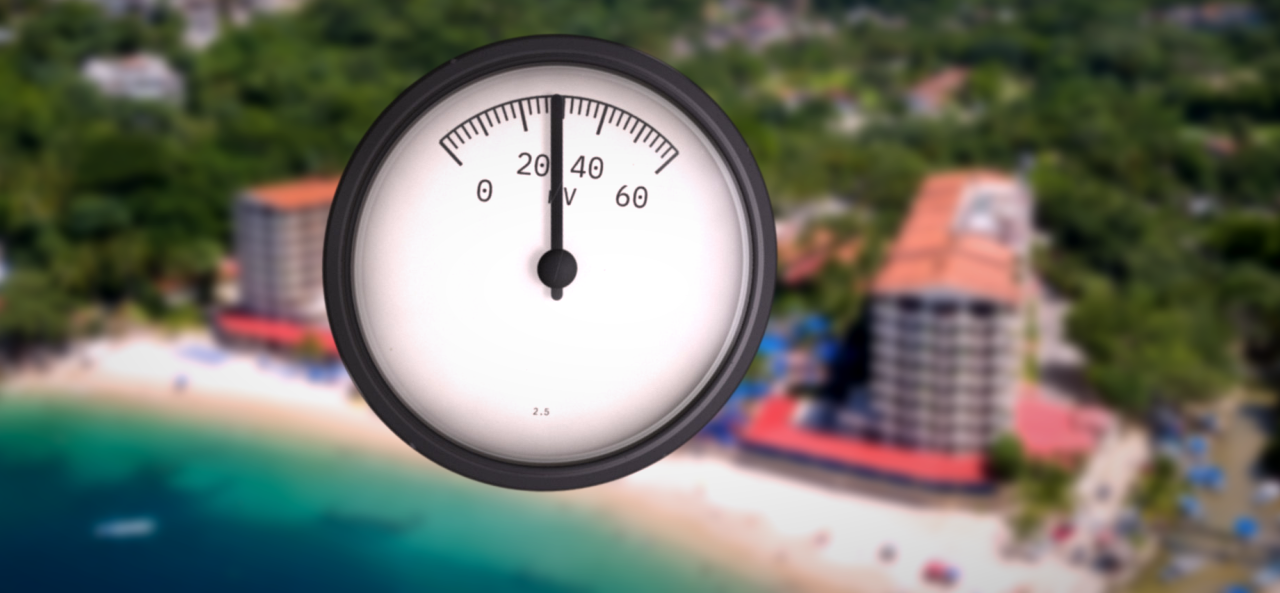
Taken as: mV 28
